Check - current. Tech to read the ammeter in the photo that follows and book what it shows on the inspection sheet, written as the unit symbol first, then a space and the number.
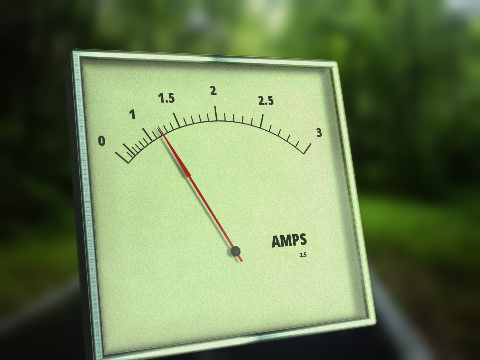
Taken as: A 1.2
